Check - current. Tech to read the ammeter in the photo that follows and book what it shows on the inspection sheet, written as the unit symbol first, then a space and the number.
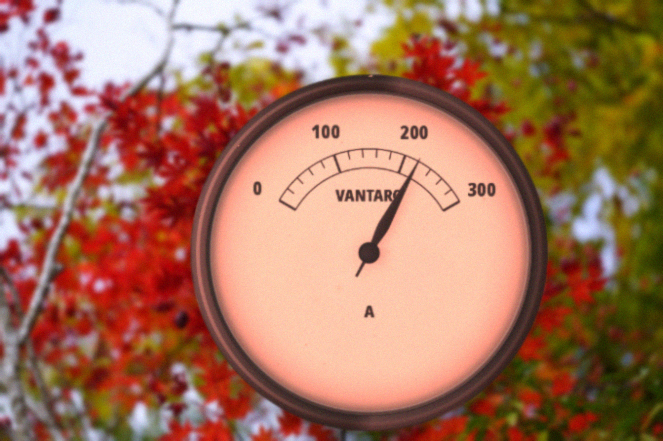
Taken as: A 220
